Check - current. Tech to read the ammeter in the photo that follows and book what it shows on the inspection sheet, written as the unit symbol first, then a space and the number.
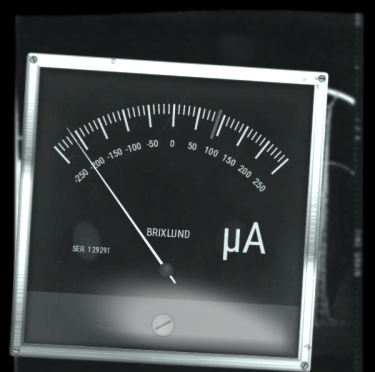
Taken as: µA -210
